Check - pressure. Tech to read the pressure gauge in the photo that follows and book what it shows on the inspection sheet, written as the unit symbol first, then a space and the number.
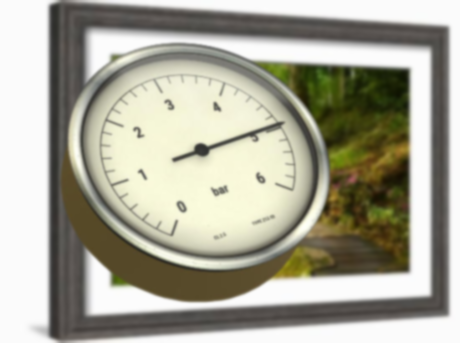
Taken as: bar 5
